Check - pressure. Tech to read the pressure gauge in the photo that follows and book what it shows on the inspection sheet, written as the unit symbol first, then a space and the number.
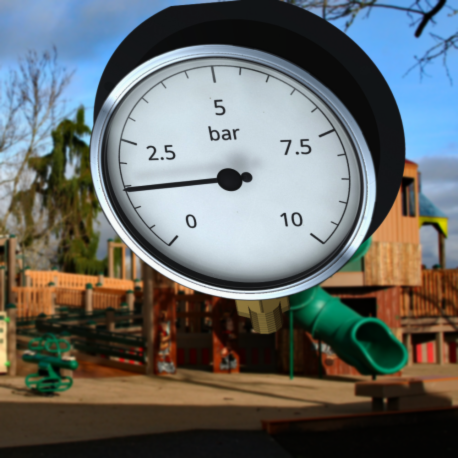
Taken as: bar 1.5
